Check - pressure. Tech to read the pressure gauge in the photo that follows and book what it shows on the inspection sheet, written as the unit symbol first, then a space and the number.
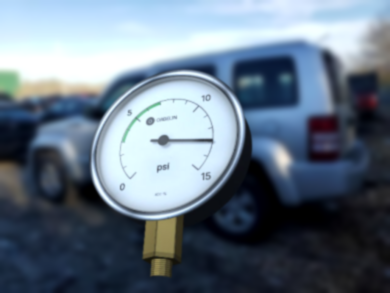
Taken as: psi 13
